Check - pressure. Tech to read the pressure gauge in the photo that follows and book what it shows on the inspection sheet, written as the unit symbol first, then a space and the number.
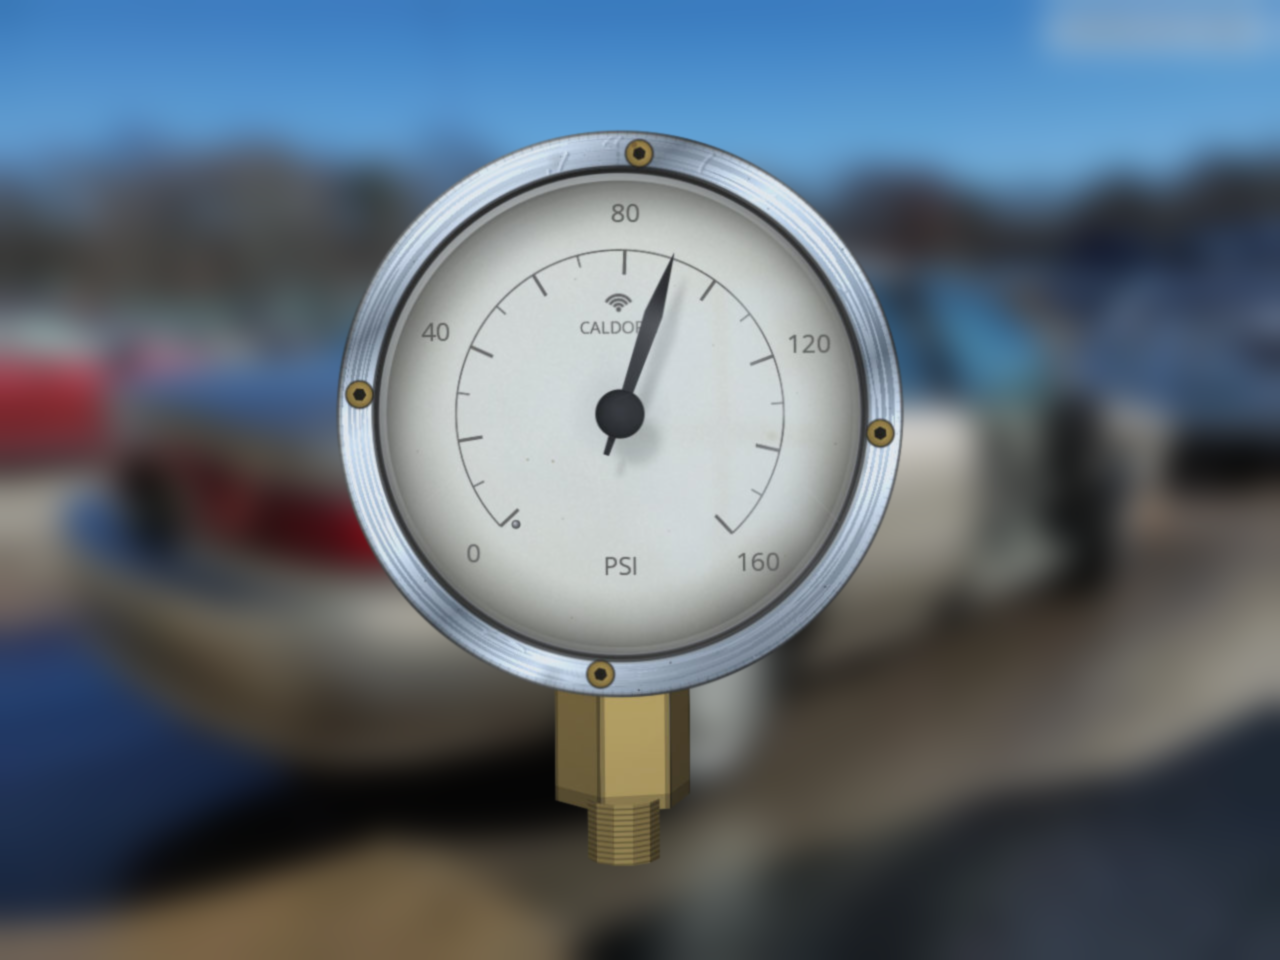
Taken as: psi 90
